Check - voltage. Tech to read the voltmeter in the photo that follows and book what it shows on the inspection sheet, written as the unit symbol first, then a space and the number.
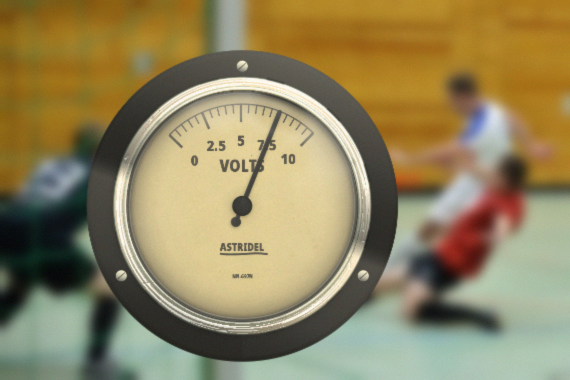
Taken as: V 7.5
